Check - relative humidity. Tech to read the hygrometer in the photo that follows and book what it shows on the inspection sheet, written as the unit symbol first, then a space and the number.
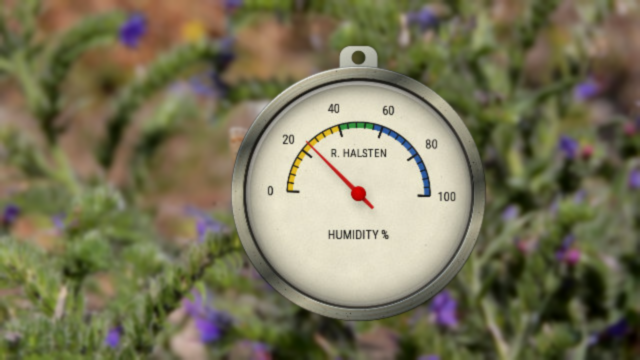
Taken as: % 24
